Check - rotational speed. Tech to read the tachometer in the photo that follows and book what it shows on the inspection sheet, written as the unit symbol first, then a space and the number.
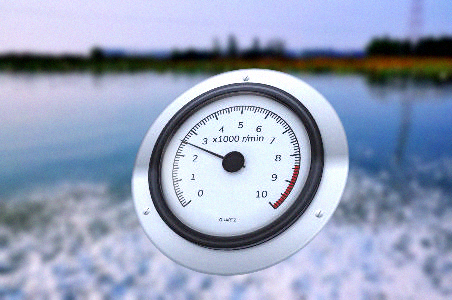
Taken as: rpm 2500
